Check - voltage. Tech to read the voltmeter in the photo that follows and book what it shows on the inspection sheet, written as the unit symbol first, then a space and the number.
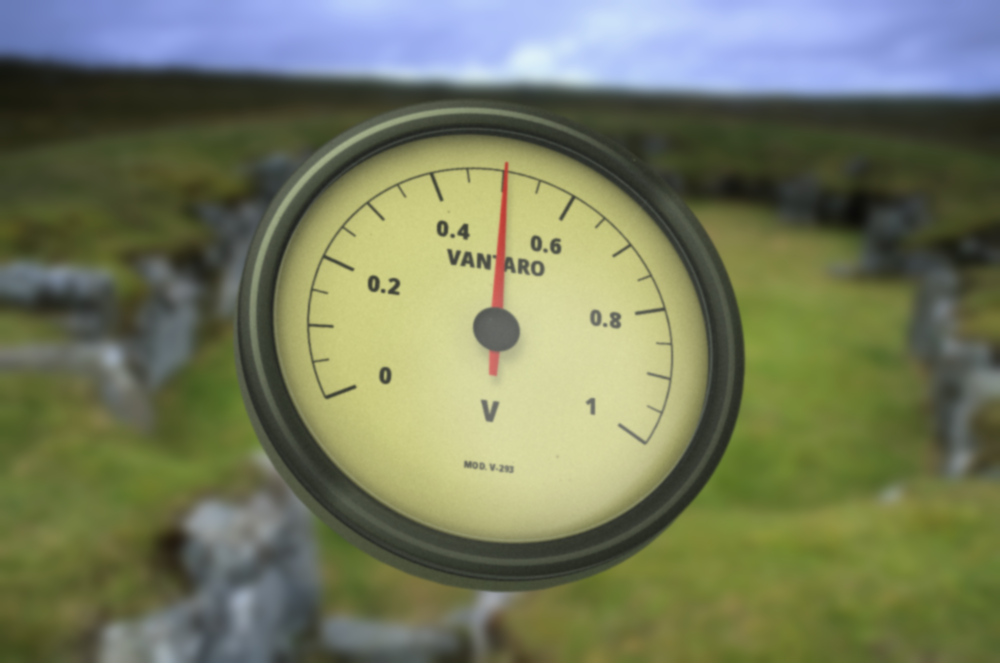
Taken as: V 0.5
